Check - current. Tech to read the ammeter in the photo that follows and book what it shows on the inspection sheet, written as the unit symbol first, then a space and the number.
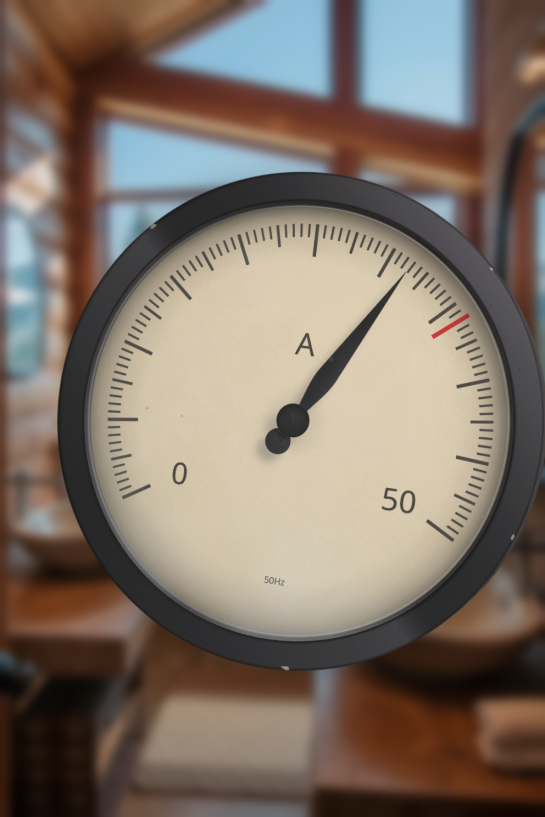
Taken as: A 31.5
